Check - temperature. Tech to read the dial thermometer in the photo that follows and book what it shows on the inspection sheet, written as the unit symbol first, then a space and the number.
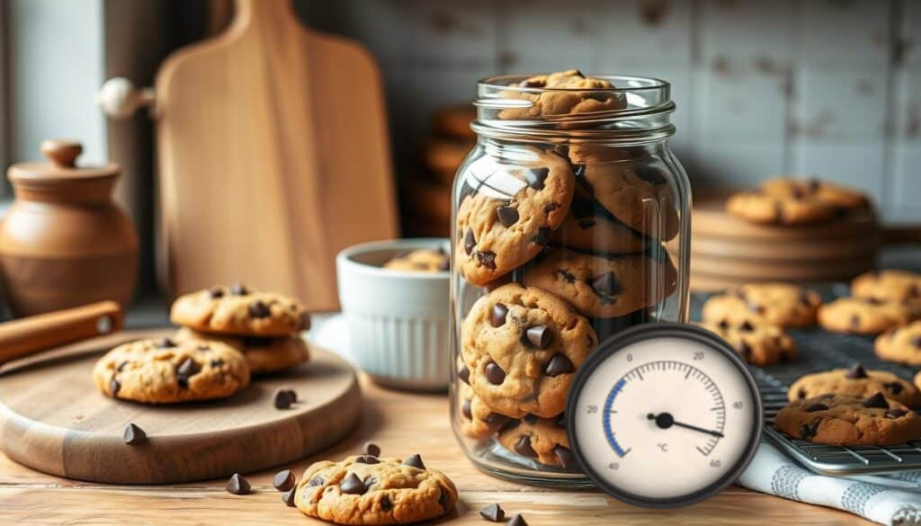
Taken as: °C 50
